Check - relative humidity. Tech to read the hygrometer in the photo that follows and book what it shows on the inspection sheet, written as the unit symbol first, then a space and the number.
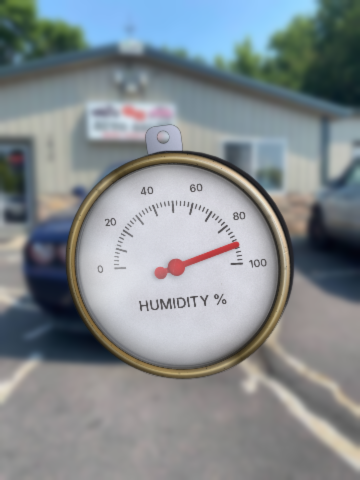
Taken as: % 90
